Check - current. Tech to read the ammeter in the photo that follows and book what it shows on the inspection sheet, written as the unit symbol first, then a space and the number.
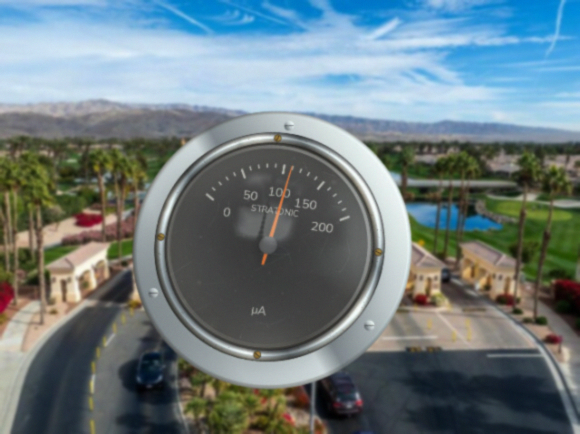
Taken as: µA 110
